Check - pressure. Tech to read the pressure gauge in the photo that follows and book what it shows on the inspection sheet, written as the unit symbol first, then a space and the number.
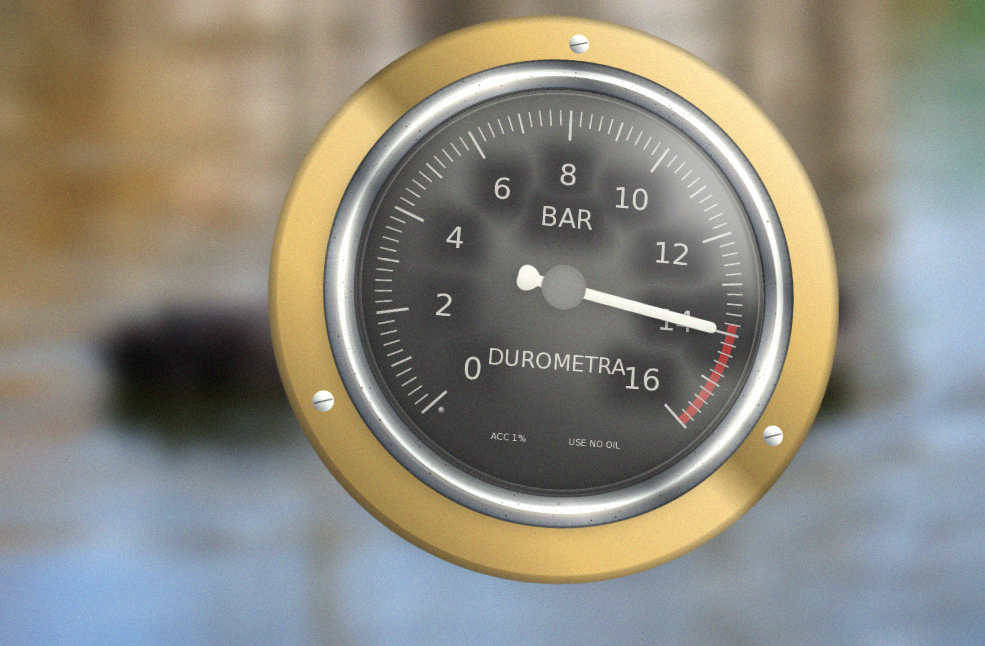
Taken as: bar 14
